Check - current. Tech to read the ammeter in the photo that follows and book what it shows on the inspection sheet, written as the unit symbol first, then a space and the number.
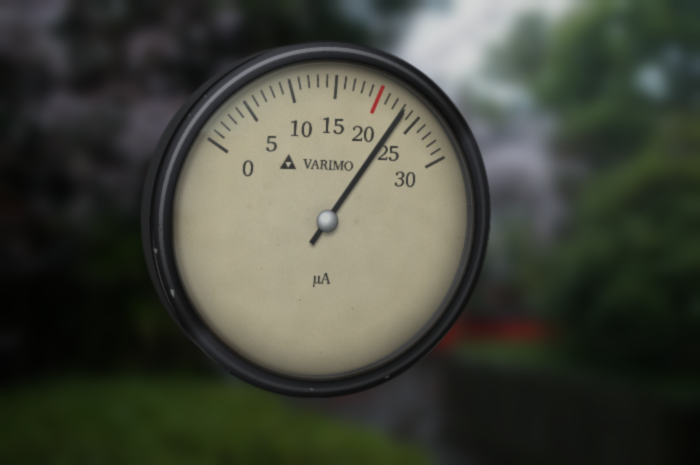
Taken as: µA 23
